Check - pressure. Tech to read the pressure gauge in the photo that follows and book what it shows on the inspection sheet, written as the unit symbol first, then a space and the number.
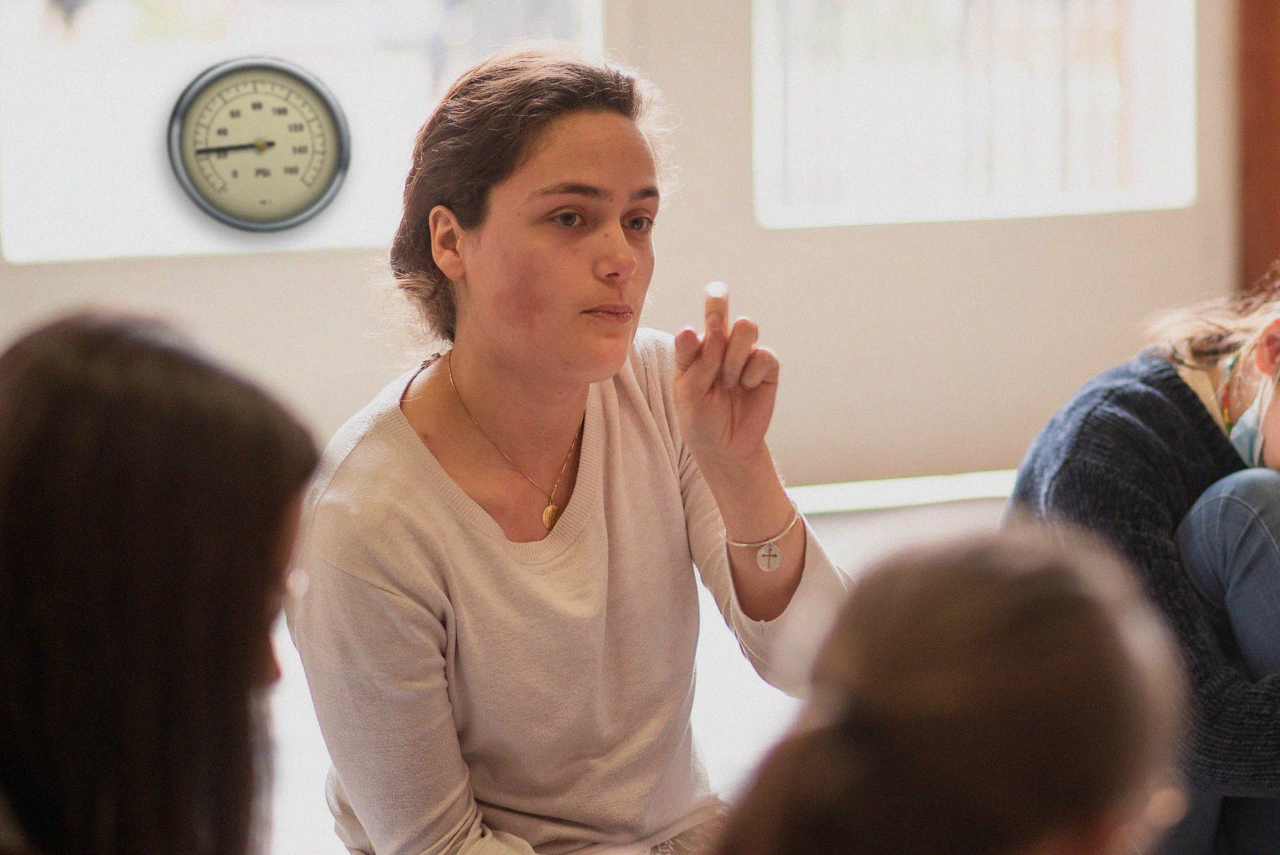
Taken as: psi 25
